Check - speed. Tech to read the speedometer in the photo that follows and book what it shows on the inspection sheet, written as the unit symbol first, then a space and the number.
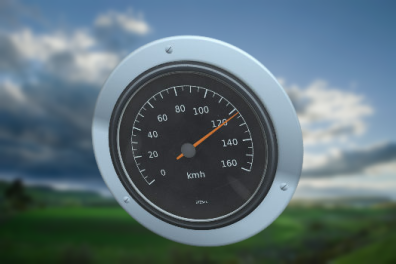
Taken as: km/h 122.5
